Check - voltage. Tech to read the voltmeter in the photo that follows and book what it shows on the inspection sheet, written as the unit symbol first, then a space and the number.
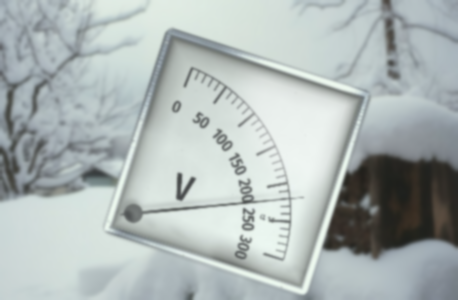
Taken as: V 220
